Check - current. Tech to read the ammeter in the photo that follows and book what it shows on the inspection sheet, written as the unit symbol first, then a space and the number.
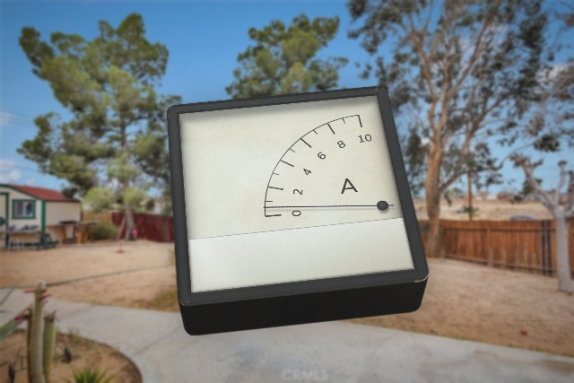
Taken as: A 0.5
